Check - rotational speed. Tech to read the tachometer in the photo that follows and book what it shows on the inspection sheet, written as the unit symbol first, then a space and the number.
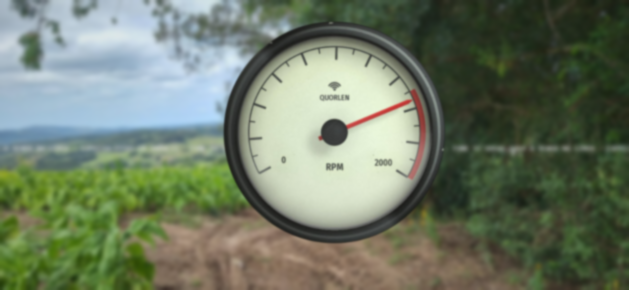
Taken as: rpm 1550
